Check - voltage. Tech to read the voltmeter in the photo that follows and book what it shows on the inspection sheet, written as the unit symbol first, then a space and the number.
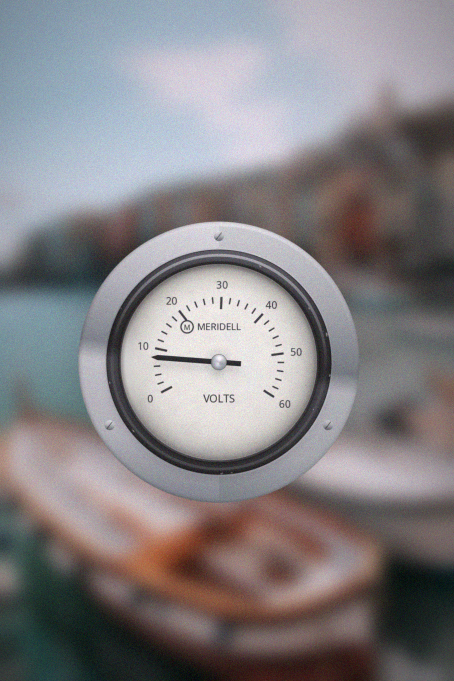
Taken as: V 8
